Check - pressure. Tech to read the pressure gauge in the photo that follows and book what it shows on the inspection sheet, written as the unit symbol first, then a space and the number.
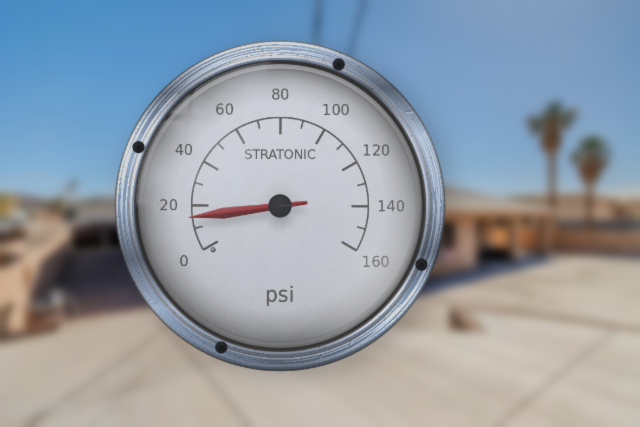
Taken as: psi 15
